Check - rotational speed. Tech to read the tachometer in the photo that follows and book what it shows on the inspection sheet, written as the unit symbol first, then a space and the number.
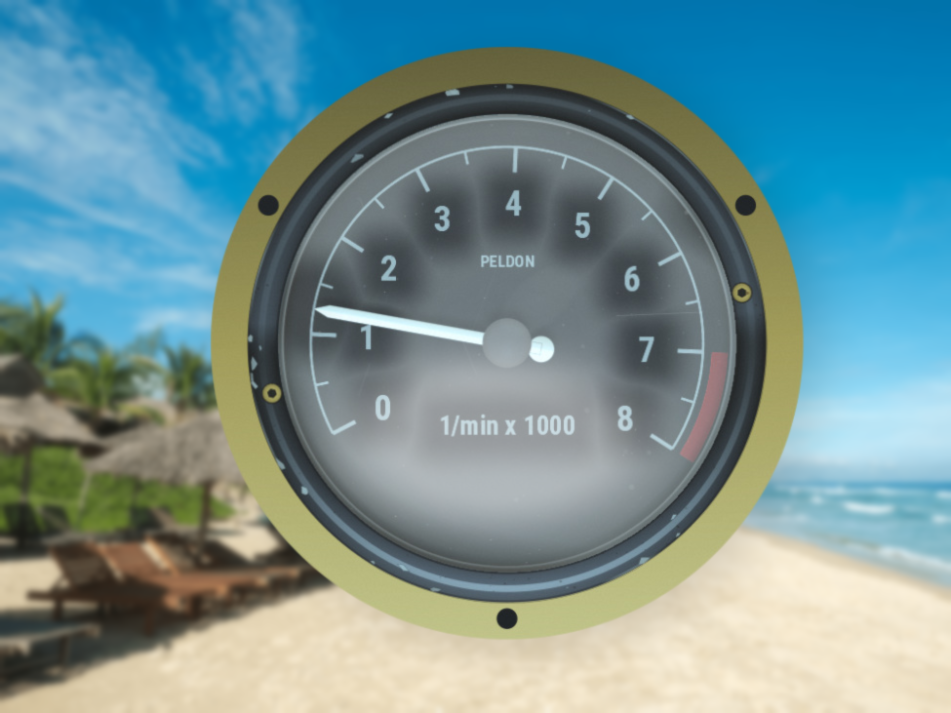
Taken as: rpm 1250
